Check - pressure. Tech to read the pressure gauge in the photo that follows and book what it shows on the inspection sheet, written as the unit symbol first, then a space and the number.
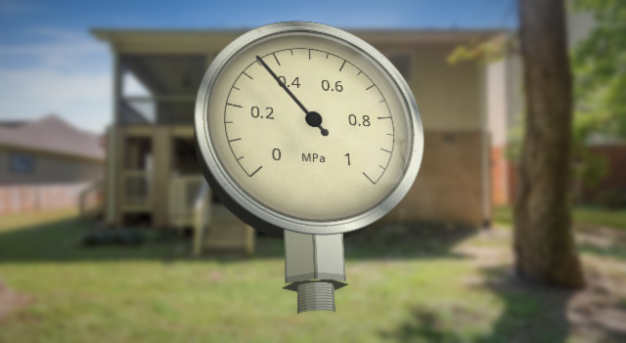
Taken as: MPa 0.35
